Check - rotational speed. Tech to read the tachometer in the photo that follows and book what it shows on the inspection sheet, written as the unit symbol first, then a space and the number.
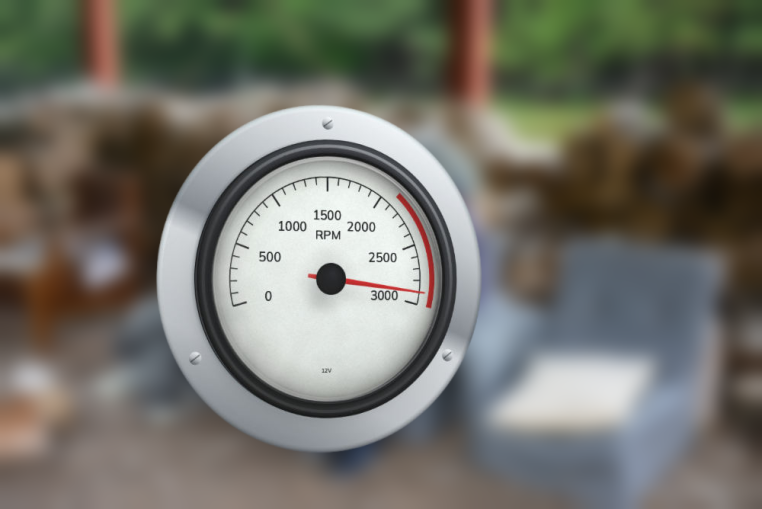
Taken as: rpm 2900
